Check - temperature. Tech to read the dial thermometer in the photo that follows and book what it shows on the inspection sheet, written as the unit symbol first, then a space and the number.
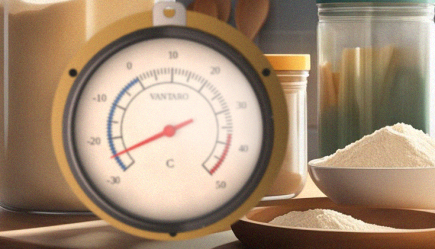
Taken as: °C -25
